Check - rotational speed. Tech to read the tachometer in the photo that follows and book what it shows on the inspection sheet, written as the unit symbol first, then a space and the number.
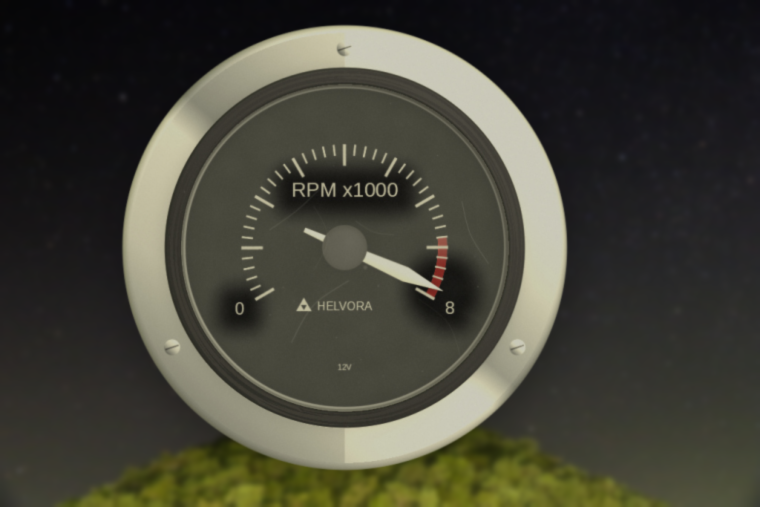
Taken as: rpm 7800
